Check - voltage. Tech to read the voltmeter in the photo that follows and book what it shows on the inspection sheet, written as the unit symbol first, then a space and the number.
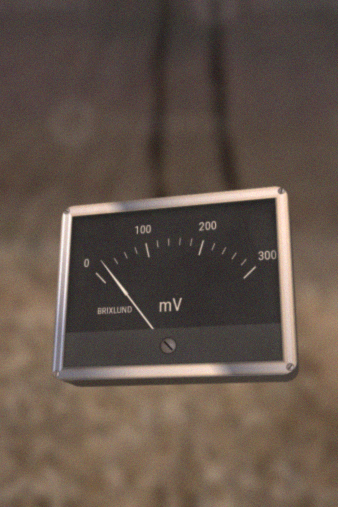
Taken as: mV 20
